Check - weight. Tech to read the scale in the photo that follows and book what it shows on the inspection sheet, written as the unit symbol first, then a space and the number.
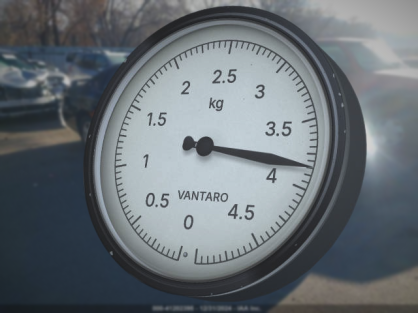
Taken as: kg 3.85
